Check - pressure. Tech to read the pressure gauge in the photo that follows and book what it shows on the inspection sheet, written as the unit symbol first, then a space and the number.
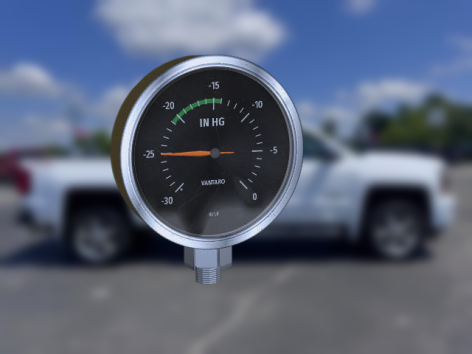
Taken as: inHg -25
